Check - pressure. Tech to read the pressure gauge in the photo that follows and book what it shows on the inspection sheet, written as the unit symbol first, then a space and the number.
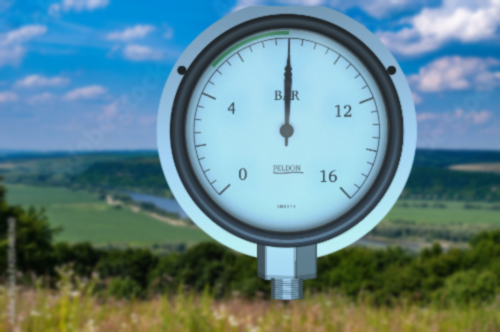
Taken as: bar 8
